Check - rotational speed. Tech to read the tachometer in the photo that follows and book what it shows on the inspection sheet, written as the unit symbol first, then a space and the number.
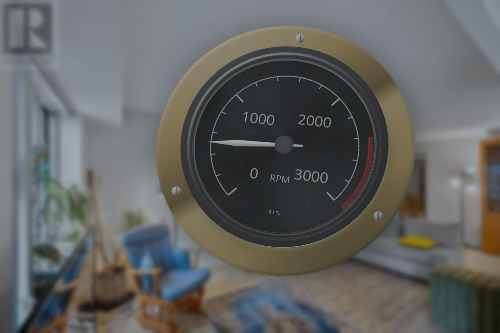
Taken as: rpm 500
